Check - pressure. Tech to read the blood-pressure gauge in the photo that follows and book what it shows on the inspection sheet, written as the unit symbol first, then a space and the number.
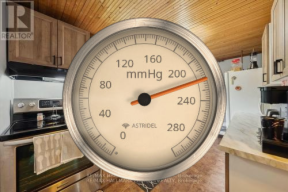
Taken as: mmHg 220
